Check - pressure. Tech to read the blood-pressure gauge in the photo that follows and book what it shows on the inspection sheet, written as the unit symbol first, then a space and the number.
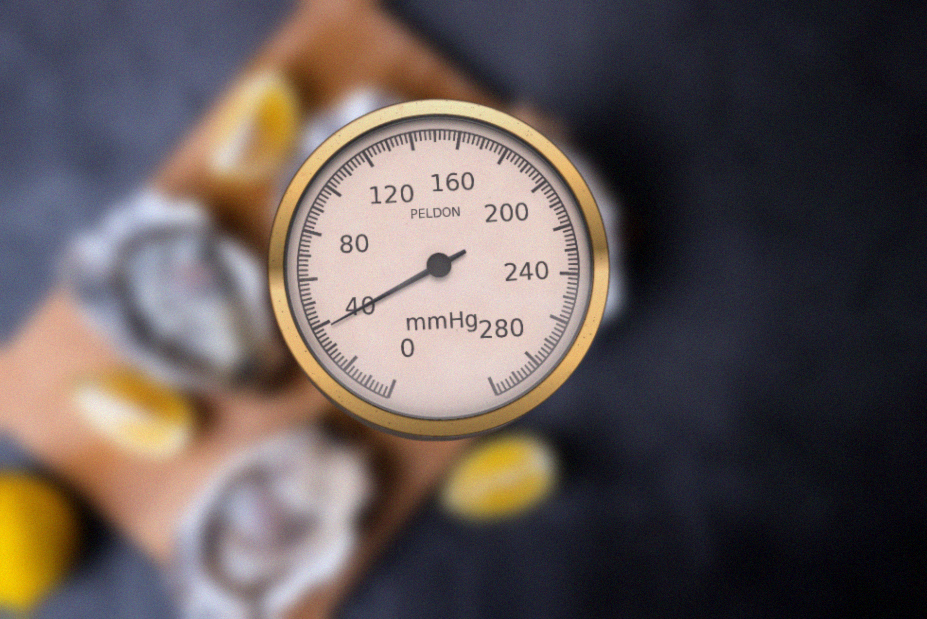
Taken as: mmHg 38
